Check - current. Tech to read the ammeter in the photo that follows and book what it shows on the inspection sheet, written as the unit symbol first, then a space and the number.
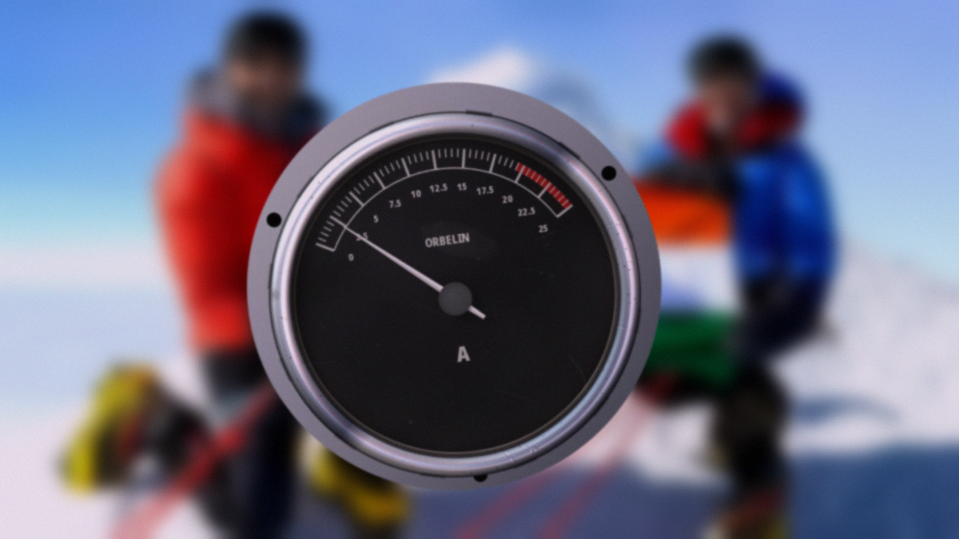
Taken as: A 2.5
